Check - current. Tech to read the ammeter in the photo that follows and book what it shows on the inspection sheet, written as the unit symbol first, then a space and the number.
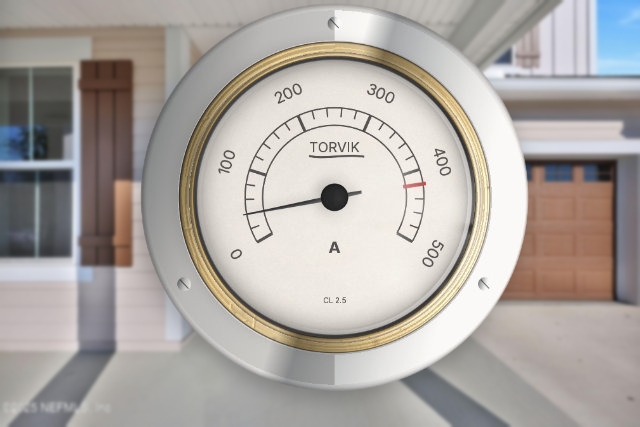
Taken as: A 40
